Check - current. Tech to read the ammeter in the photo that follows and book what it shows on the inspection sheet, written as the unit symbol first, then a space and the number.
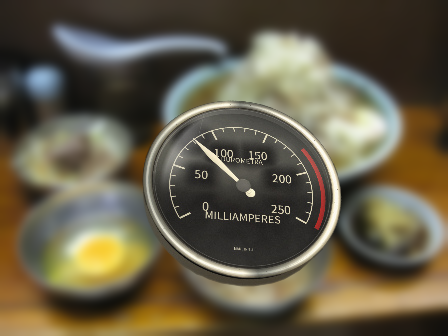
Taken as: mA 80
